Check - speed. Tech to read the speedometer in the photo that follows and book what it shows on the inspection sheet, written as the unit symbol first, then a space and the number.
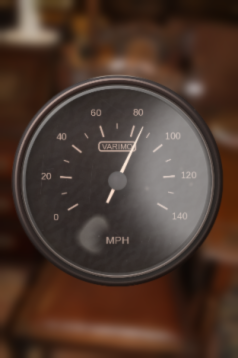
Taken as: mph 85
